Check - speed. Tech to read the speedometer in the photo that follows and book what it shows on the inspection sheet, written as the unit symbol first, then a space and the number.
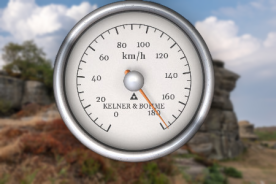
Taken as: km/h 177.5
